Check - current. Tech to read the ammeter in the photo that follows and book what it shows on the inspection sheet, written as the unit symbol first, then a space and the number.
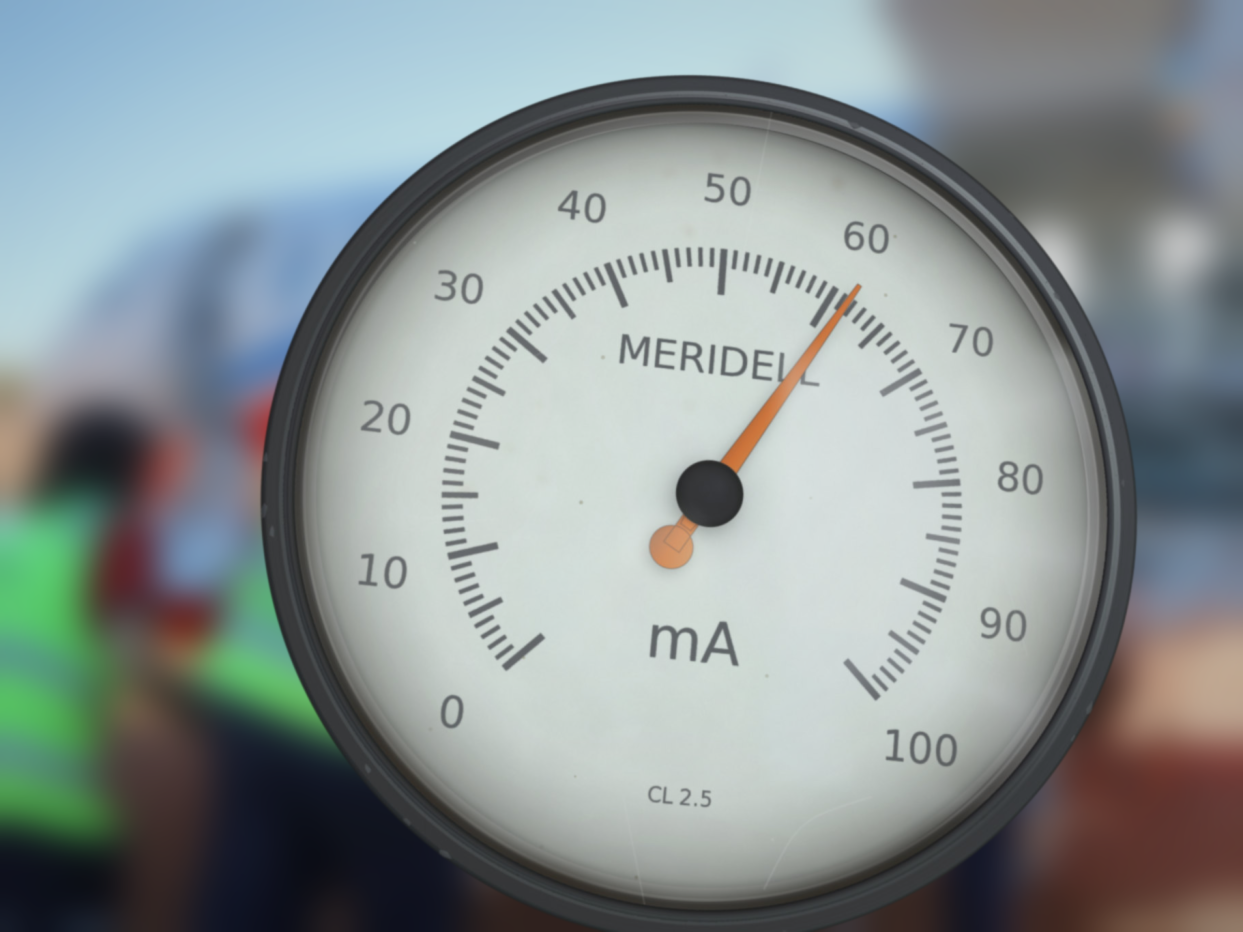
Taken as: mA 61.5
